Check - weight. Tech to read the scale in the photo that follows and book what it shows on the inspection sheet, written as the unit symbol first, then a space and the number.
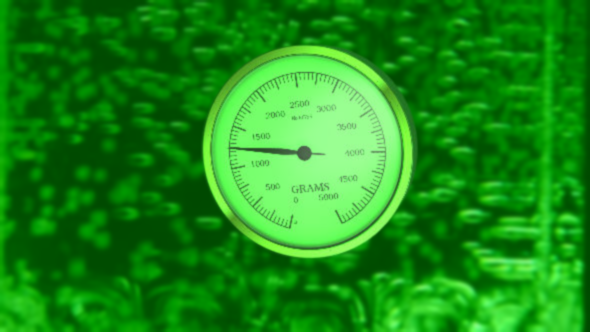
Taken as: g 1250
